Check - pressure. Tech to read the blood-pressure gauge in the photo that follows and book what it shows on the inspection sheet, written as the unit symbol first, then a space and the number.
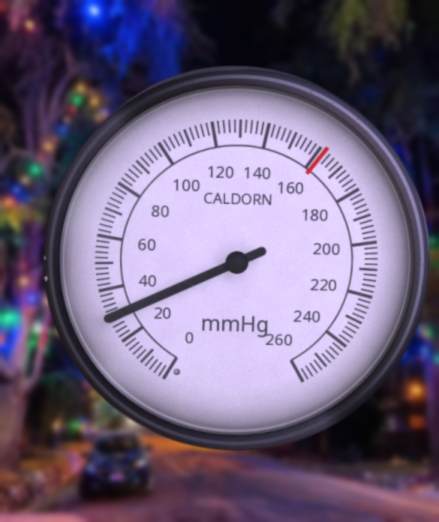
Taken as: mmHg 30
